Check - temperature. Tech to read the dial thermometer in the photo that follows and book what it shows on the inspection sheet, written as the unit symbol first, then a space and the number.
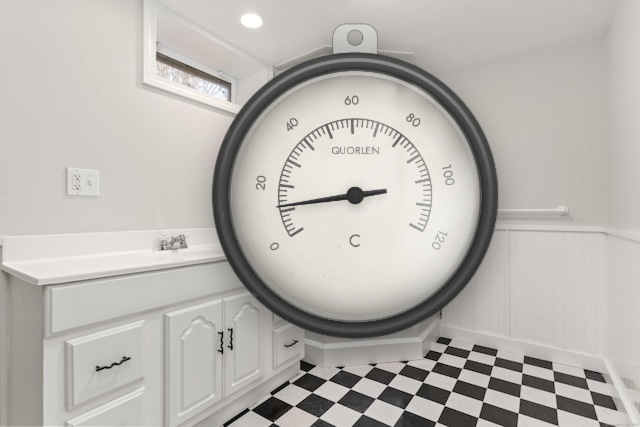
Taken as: °C 12
